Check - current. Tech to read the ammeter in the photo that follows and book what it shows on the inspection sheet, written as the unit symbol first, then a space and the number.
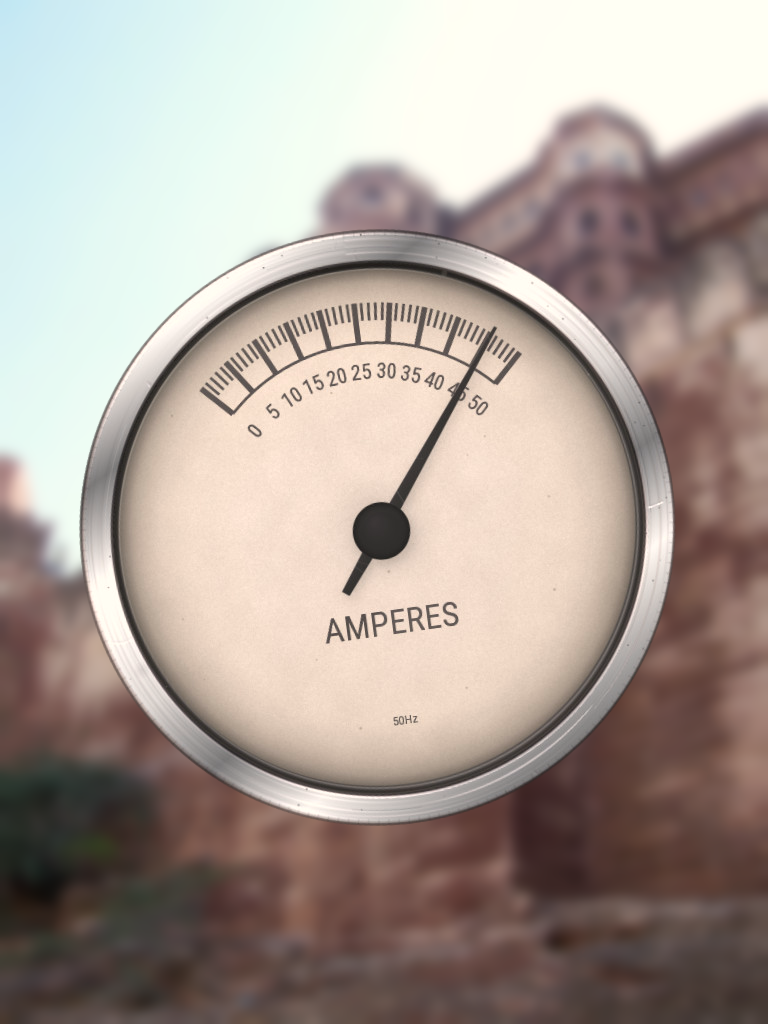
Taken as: A 45
